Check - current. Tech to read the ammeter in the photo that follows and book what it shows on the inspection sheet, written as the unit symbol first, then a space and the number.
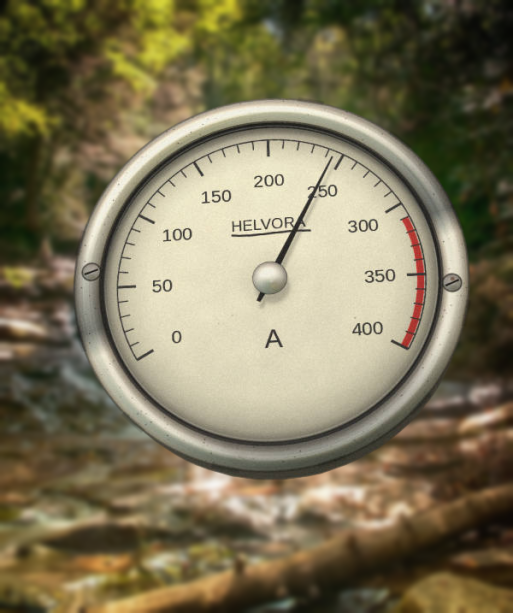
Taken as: A 245
